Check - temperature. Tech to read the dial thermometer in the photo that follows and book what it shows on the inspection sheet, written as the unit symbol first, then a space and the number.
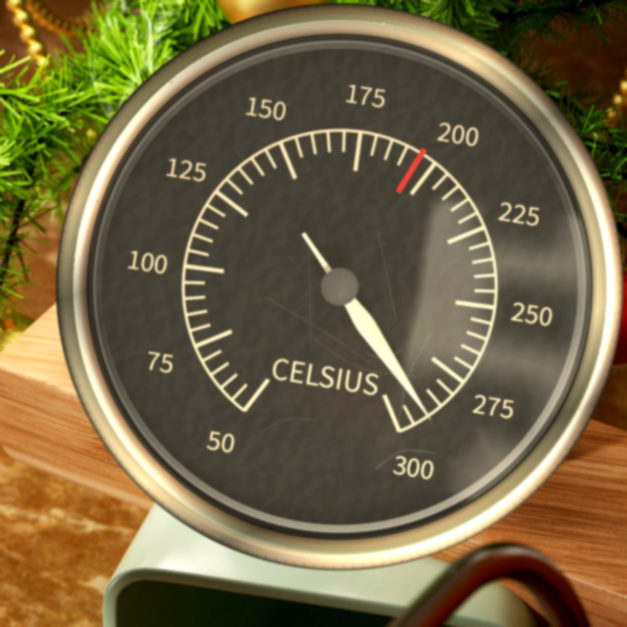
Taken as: °C 290
